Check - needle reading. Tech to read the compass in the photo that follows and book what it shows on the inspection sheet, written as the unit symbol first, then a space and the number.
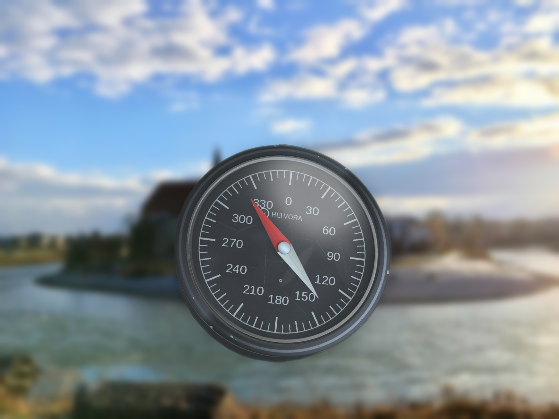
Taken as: ° 320
